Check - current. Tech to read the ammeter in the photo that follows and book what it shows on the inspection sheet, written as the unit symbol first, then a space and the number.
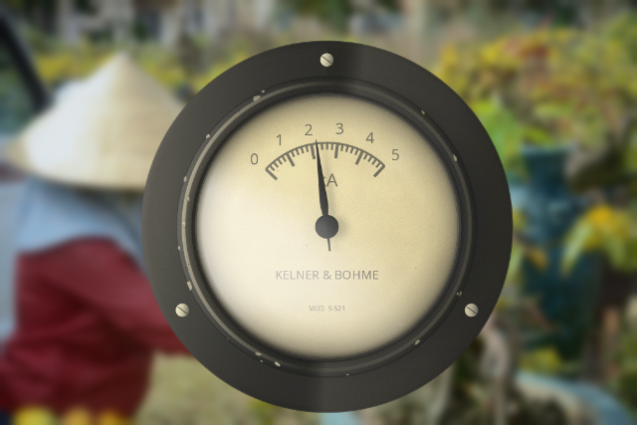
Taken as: kA 2.2
